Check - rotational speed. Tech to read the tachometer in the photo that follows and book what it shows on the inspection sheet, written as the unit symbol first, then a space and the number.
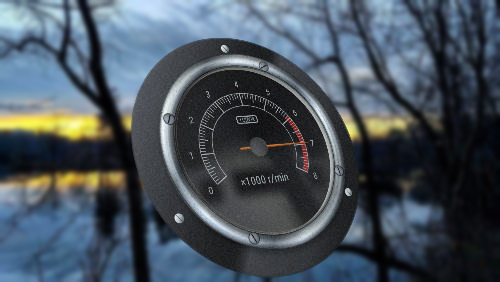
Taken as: rpm 7000
